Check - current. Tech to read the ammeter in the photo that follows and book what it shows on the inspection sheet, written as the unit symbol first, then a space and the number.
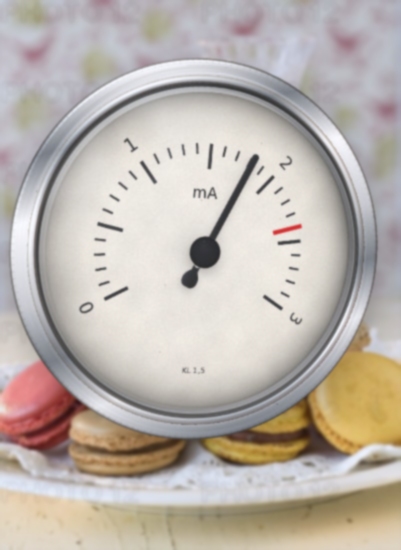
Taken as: mA 1.8
